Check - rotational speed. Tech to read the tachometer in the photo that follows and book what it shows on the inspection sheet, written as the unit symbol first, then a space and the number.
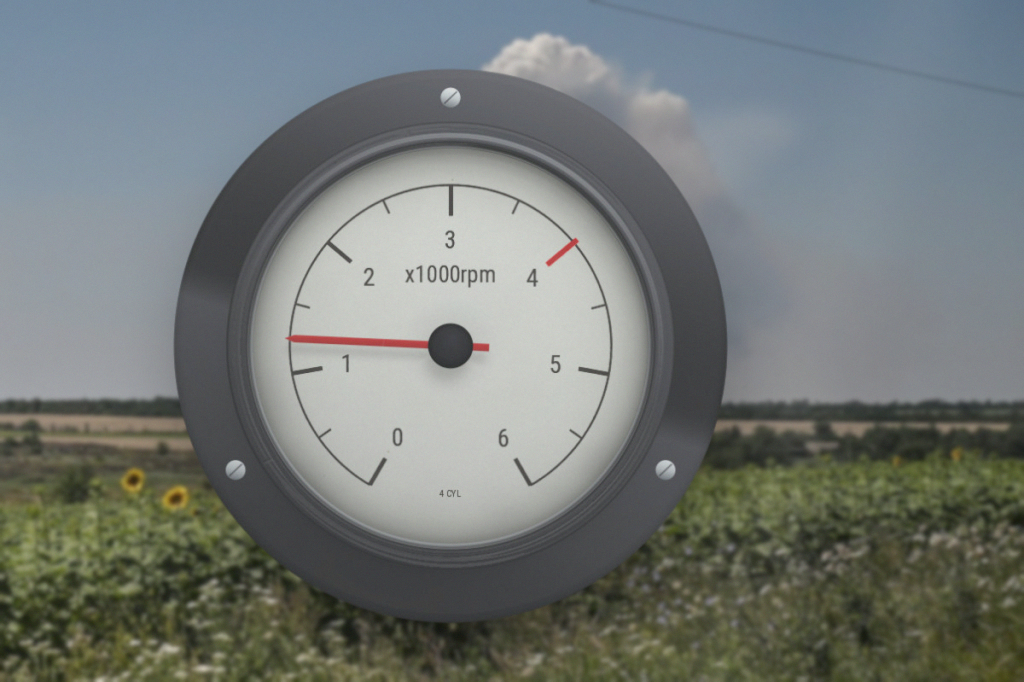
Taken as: rpm 1250
